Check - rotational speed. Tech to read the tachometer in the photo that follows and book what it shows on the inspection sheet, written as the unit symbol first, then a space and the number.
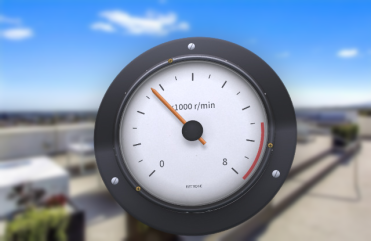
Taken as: rpm 2750
